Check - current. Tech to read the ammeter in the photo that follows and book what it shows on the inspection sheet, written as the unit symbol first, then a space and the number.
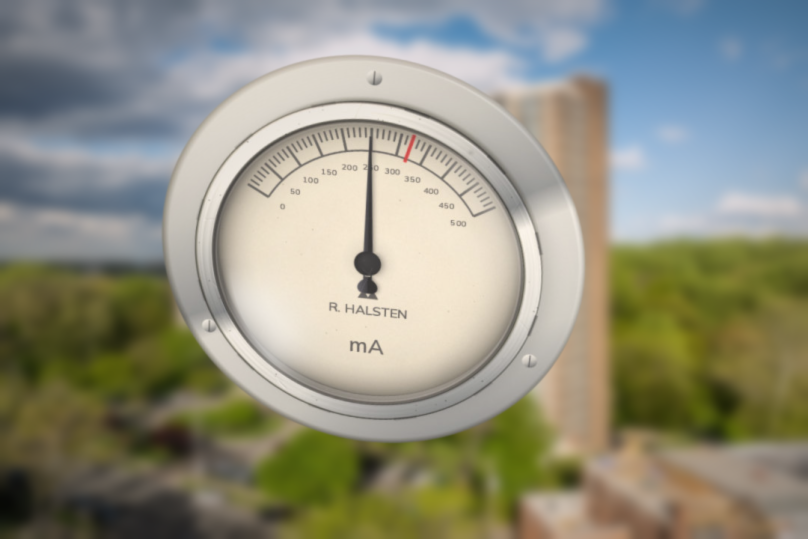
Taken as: mA 250
